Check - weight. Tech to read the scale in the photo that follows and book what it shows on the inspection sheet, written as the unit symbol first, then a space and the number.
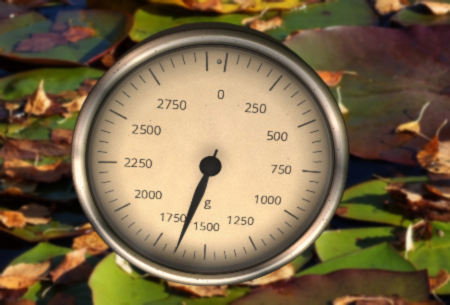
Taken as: g 1650
